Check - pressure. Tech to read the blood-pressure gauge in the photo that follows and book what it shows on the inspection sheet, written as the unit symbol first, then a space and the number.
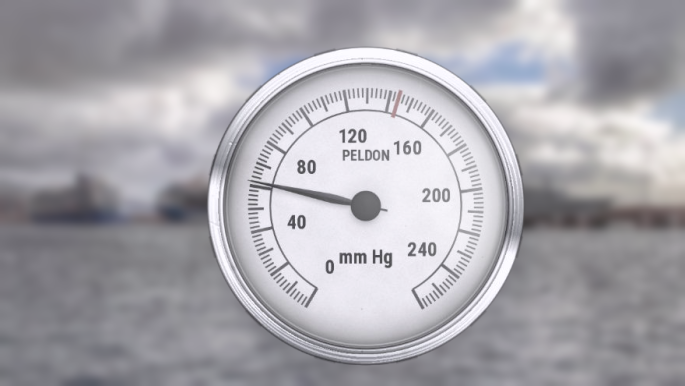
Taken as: mmHg 62
